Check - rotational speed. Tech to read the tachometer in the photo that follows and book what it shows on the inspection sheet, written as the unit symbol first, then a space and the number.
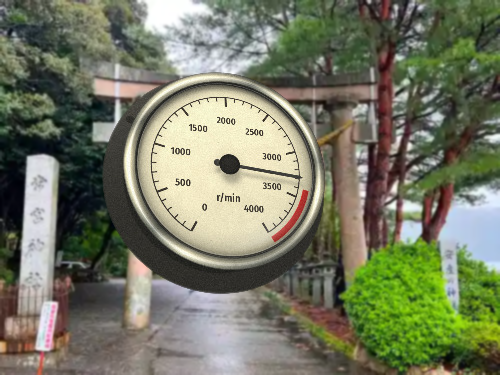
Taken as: rpm 3300
